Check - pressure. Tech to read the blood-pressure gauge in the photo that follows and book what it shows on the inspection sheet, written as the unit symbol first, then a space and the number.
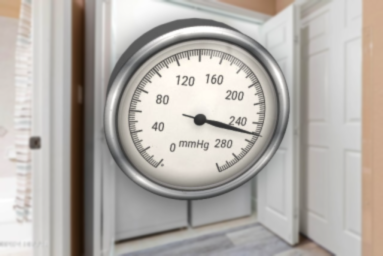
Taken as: mmHg 250
